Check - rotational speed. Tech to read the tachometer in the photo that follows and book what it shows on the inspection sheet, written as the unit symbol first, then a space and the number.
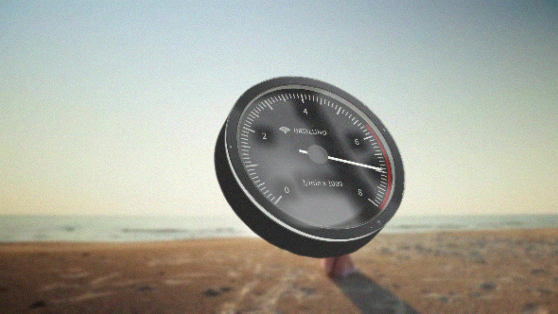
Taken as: rpm 7000
